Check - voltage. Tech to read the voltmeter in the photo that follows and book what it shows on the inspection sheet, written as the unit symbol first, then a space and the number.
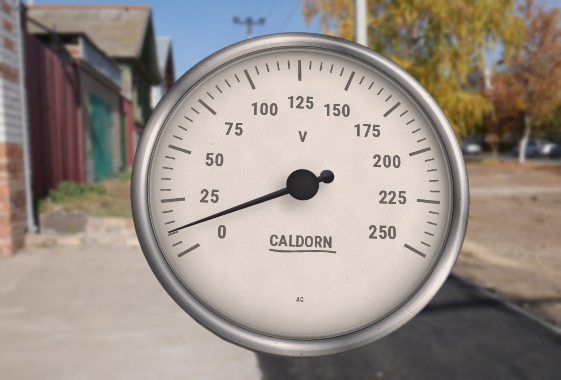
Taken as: V 10
